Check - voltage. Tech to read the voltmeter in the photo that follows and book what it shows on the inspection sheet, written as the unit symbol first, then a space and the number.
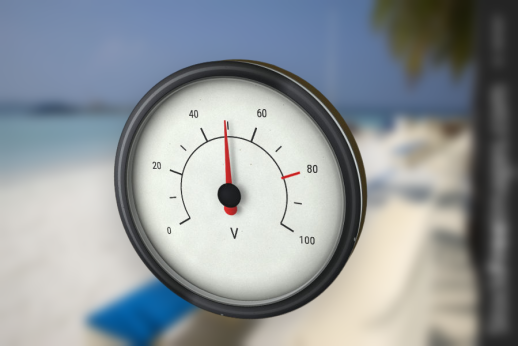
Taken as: V 50
